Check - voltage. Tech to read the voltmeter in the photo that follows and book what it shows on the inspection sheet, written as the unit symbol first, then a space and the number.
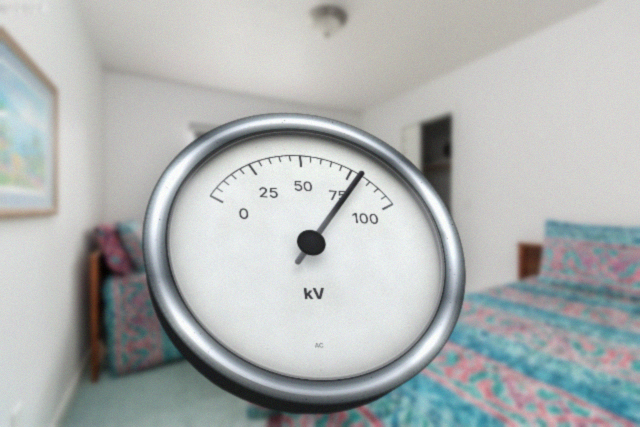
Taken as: kV 80
